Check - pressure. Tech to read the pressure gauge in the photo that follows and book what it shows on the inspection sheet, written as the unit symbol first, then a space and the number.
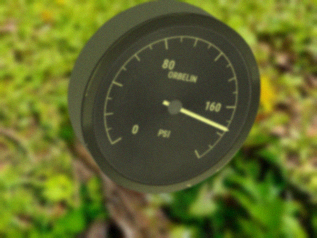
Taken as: psi 175
